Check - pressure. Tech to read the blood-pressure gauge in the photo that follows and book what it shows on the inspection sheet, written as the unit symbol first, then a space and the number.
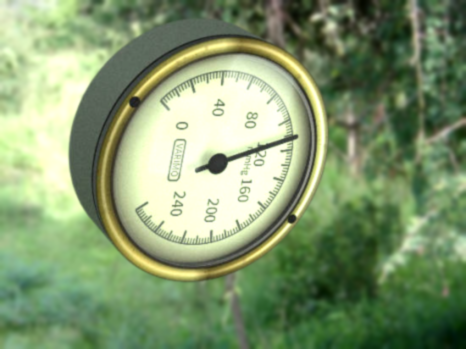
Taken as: mmHg 110
